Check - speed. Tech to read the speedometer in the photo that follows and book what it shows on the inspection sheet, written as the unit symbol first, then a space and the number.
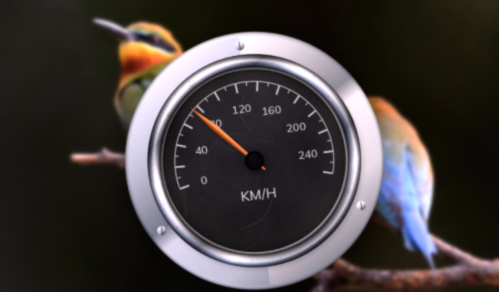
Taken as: km/h 75
